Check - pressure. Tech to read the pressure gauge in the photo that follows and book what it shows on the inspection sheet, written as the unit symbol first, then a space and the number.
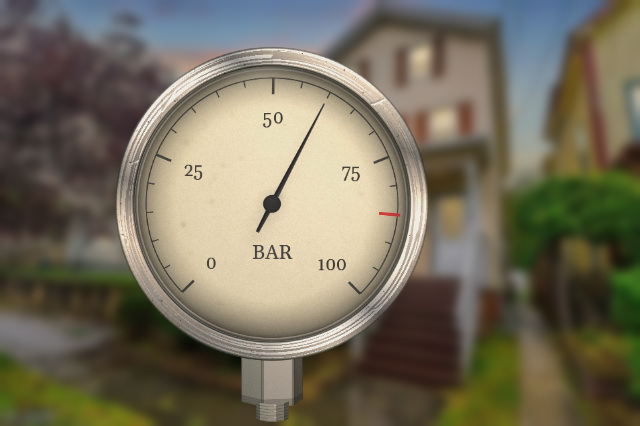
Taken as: bar 60
